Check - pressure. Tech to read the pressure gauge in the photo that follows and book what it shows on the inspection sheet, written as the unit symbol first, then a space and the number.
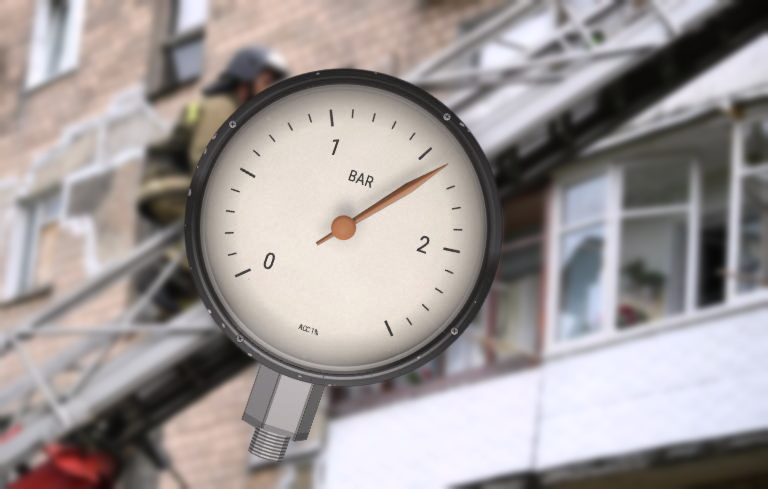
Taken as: bar 1.6
